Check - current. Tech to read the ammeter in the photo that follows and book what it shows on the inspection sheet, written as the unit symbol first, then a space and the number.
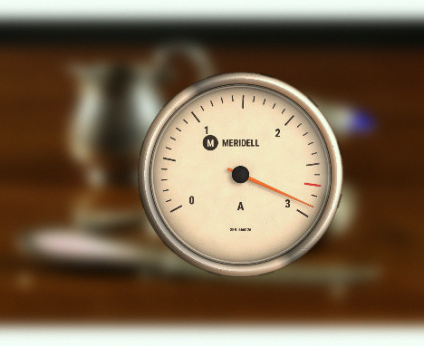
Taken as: A 2.9
